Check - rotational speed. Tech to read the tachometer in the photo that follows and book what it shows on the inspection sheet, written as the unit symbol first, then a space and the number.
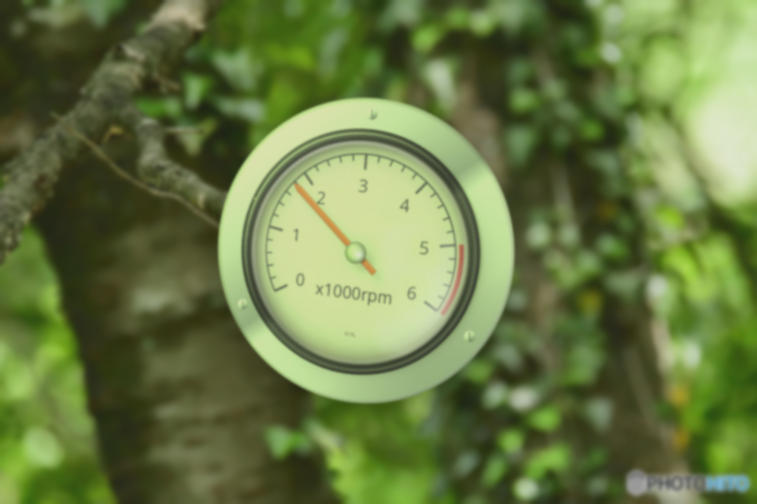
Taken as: rpm 1800
